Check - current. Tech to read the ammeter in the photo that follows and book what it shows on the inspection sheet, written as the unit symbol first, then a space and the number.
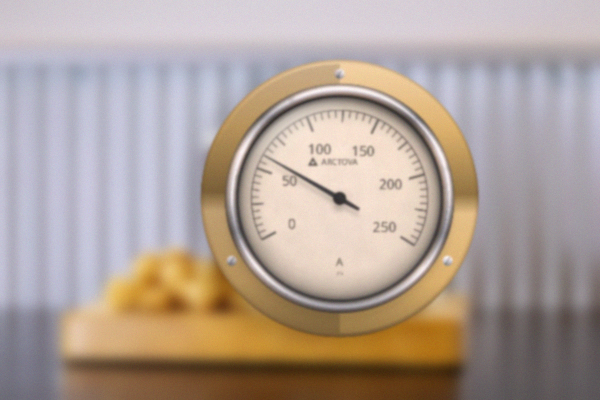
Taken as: A 60
